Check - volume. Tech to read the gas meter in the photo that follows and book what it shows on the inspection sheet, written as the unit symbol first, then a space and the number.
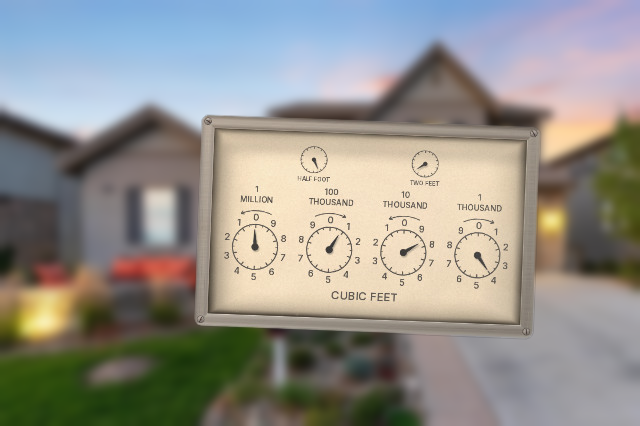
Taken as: ft³ 8400
